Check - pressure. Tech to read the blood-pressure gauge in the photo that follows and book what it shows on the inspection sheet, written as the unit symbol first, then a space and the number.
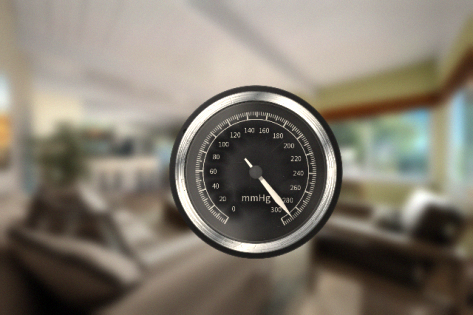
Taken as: mmHg 290
